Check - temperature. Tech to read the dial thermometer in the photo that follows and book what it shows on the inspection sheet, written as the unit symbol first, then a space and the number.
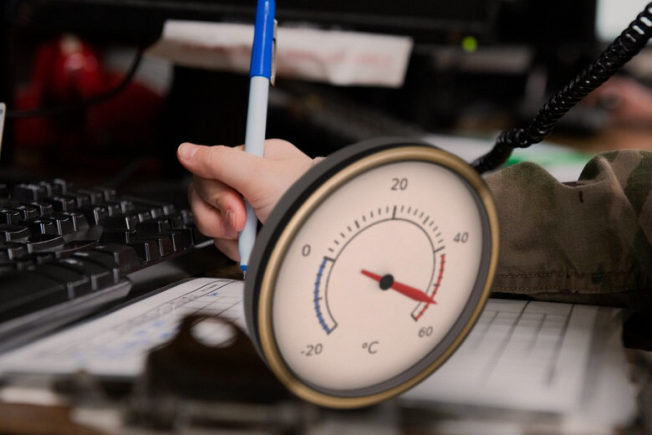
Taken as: °C 54
